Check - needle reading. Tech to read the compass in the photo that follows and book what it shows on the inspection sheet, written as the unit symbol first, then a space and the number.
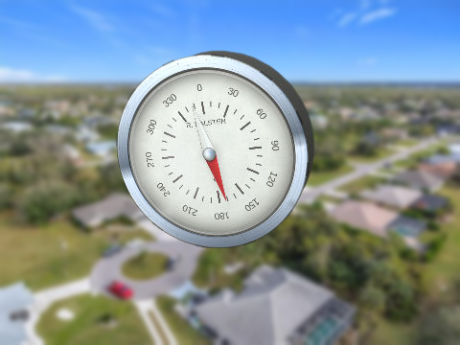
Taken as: ° 170
